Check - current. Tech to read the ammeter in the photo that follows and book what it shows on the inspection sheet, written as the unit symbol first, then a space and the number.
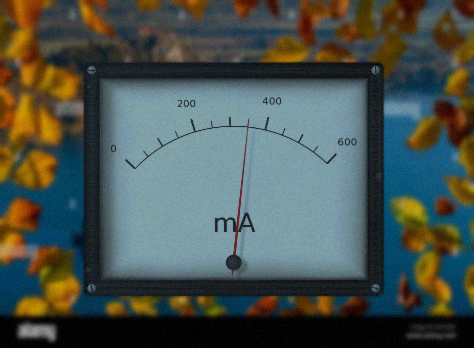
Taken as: mA 350
